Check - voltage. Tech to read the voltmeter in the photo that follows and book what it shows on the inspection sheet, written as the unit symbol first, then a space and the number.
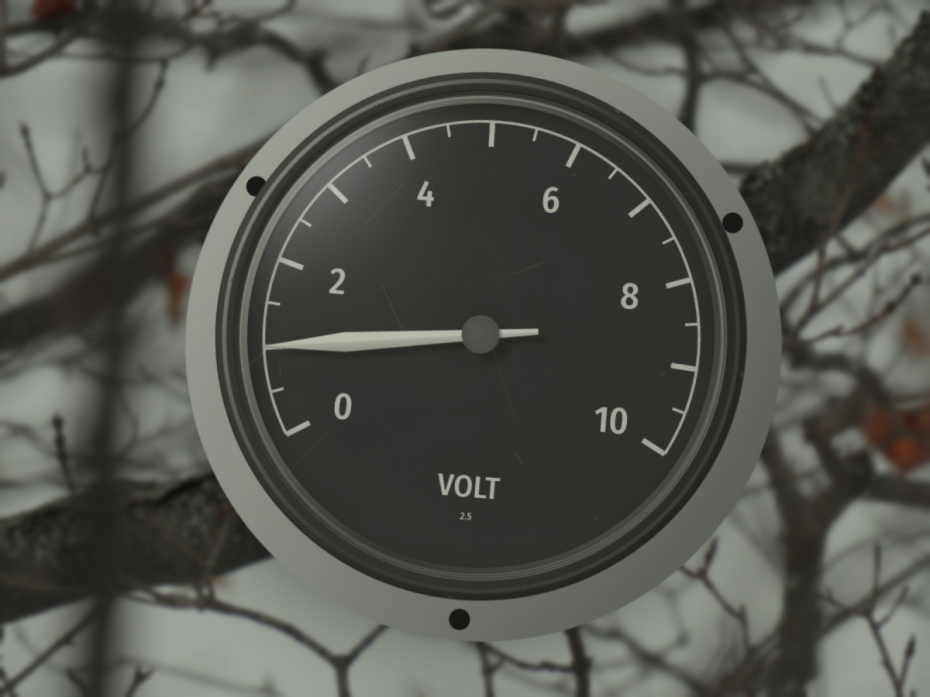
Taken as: V 1
